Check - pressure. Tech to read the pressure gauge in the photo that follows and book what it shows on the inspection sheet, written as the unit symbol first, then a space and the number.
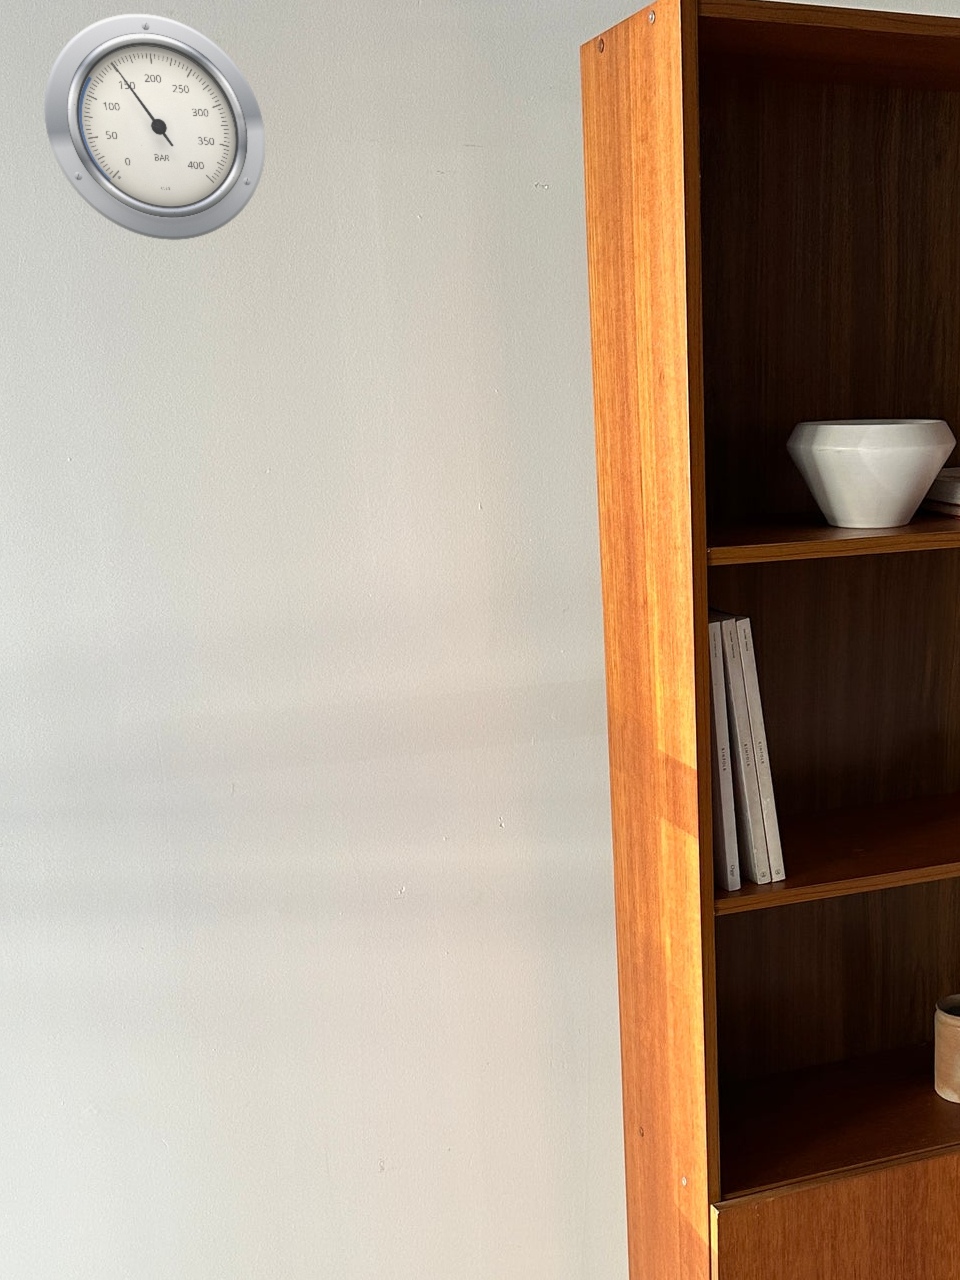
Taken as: bar 150
